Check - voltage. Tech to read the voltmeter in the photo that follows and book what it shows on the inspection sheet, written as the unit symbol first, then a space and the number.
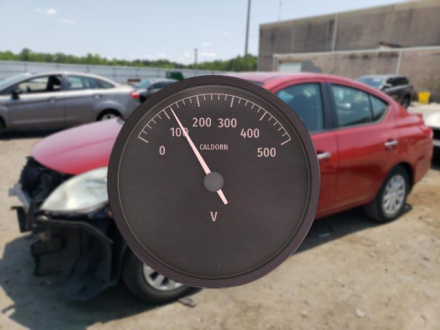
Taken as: V 120
